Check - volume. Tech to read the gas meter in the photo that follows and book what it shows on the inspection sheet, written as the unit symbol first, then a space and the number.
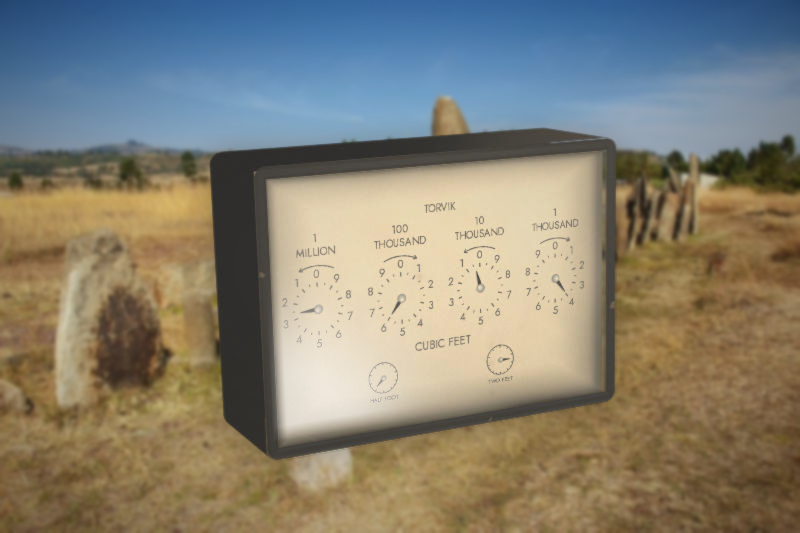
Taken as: ft³ 260400
